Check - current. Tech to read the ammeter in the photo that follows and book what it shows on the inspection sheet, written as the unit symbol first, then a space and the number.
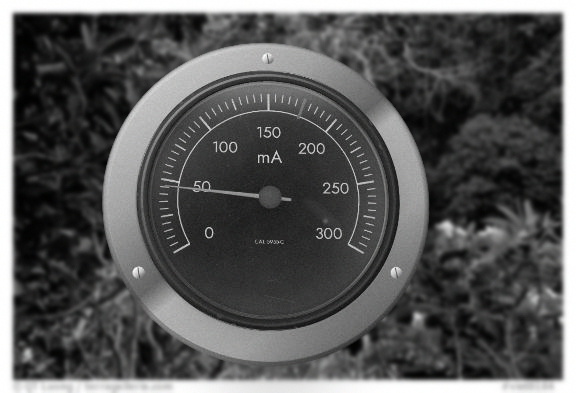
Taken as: mA 45
